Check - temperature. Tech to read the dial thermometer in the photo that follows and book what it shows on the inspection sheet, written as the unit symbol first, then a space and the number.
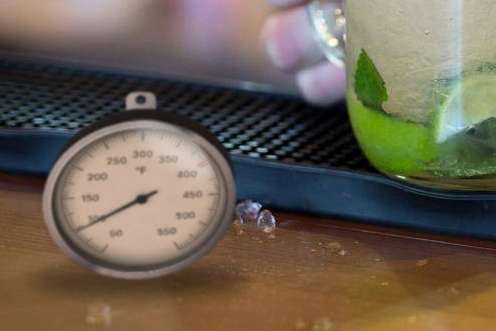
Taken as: °F 100
